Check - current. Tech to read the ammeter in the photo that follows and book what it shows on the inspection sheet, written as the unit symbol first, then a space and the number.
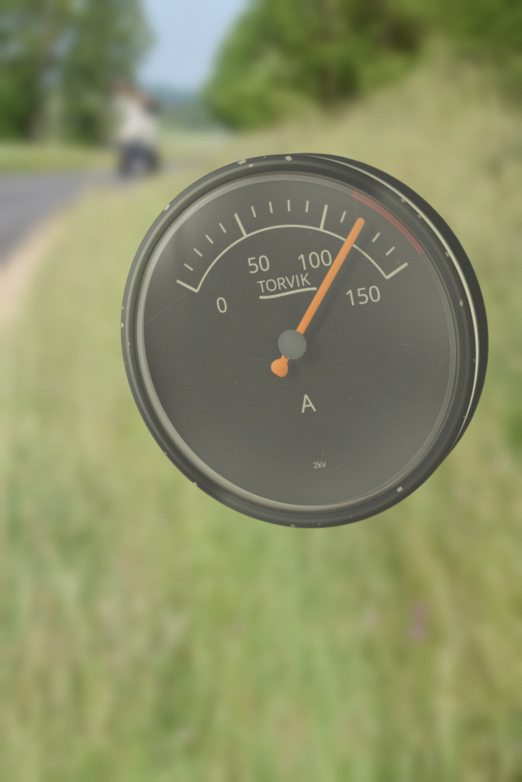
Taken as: A 120
